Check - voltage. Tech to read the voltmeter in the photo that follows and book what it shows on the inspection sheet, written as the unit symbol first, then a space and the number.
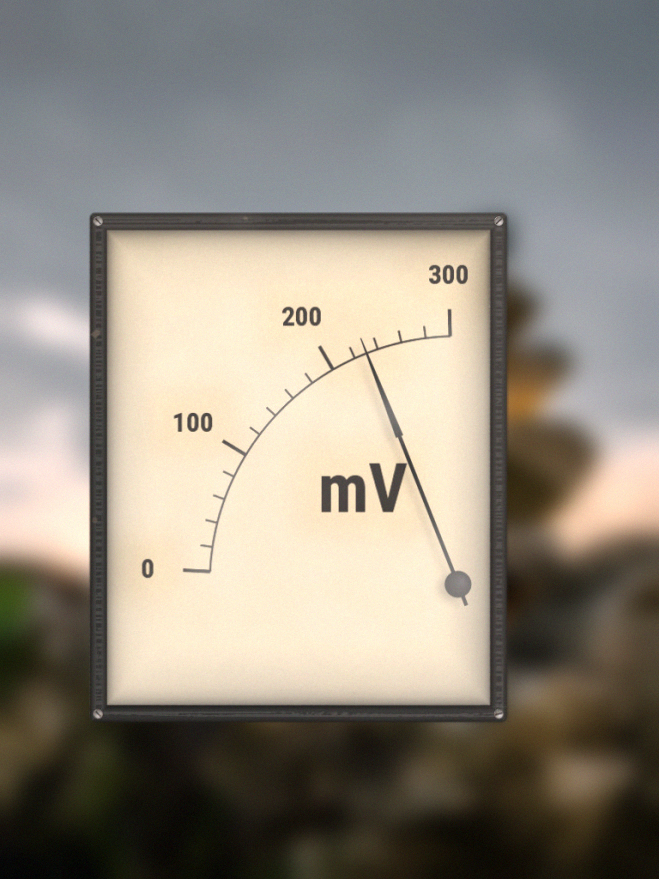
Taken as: mV 230
